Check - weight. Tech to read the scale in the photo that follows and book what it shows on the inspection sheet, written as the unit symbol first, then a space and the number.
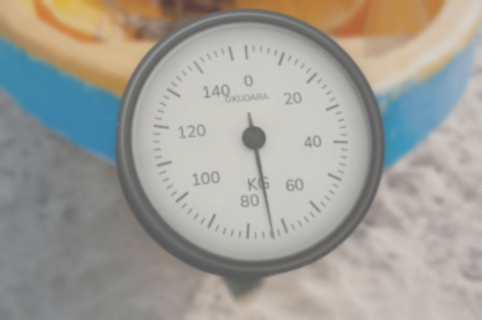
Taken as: kg 74
